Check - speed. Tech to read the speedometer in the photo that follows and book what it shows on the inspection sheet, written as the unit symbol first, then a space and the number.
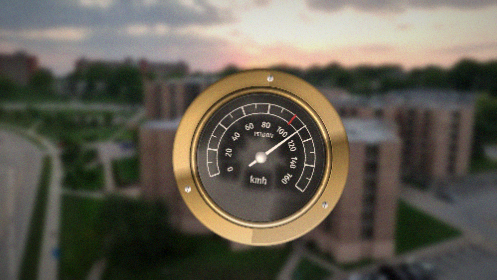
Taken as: km/h 110
